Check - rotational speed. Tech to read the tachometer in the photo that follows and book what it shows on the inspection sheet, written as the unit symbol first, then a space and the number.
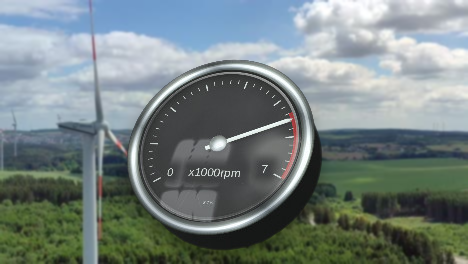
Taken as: rpm 5600
